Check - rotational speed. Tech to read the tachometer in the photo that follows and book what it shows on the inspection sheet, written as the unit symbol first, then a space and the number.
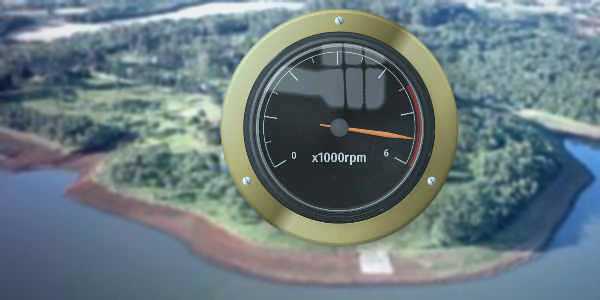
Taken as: rpm 5500
